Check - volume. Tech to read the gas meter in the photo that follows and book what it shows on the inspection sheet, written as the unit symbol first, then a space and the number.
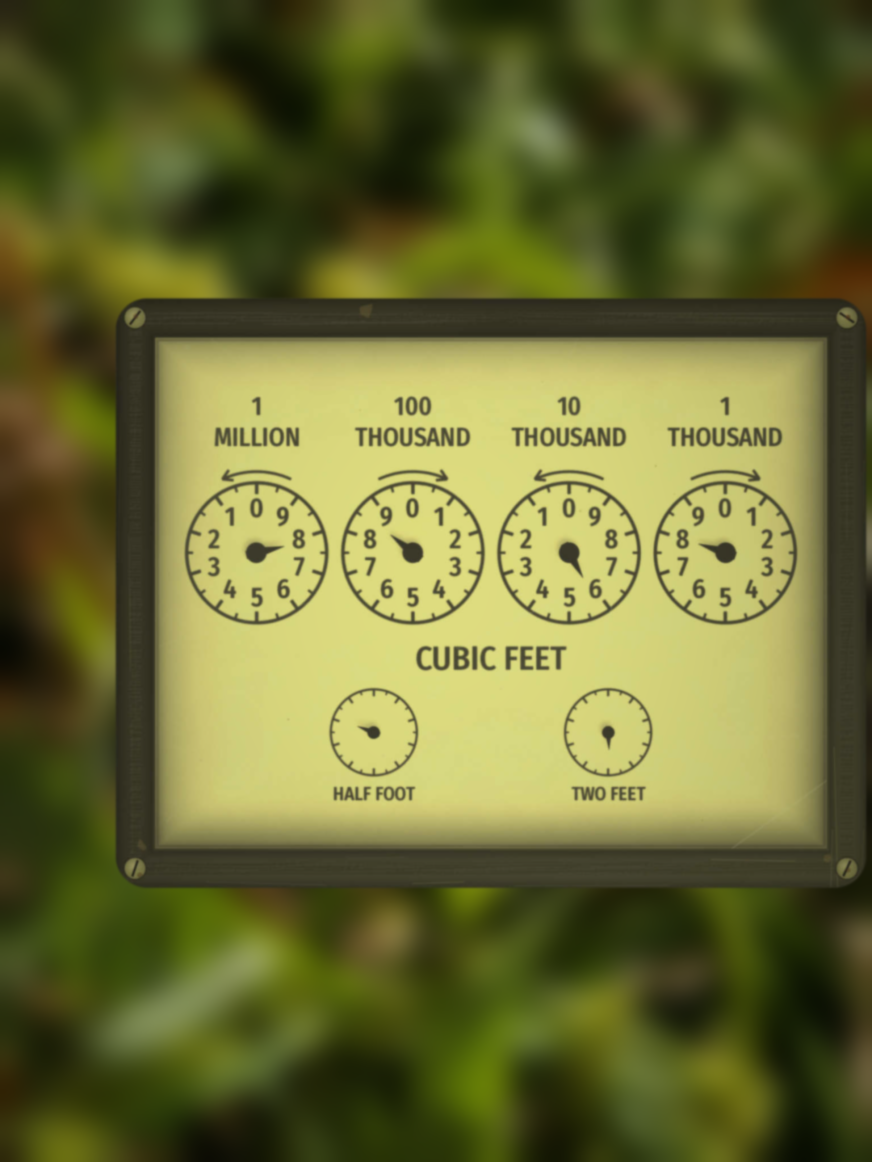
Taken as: ft³ 785800
